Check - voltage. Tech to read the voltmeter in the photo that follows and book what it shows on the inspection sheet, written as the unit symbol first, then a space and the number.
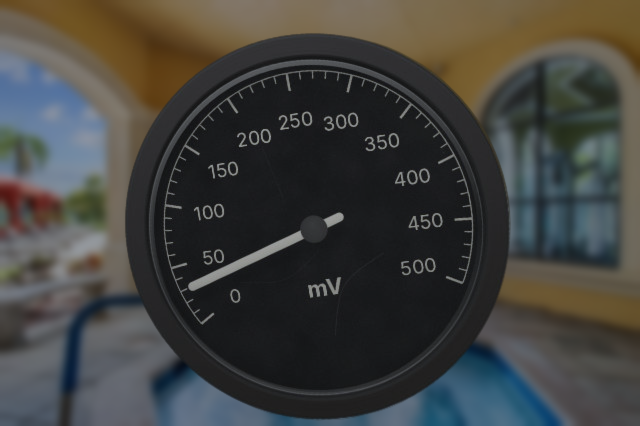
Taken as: mV 30
